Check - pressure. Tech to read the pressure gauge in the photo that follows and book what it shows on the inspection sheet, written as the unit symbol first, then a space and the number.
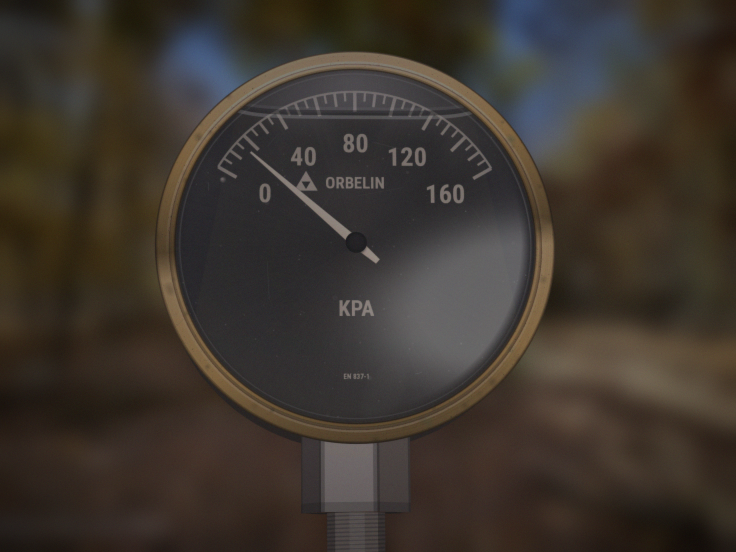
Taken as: kPa 15
